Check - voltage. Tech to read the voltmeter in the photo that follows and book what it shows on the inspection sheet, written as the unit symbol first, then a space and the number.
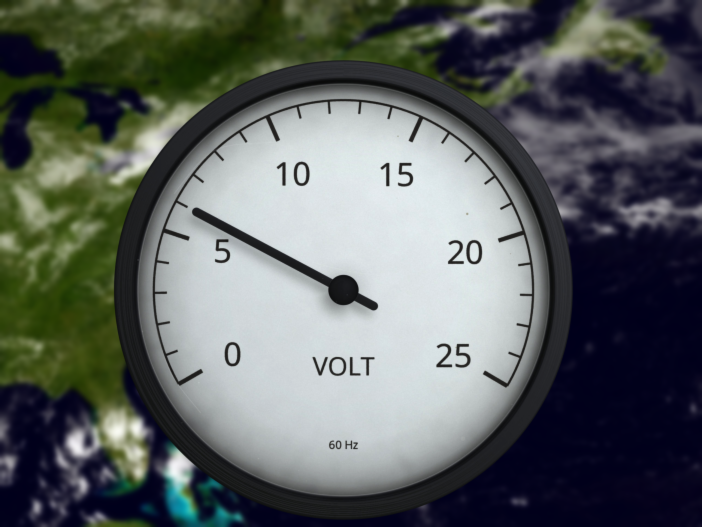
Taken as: V 6
